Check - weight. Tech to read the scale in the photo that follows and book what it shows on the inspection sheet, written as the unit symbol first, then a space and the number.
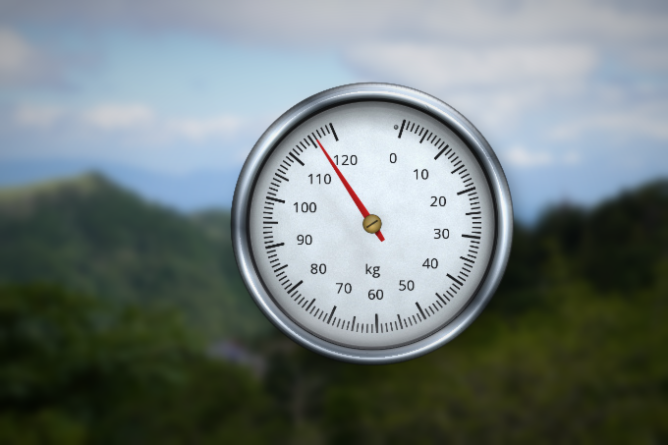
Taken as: kg 116
